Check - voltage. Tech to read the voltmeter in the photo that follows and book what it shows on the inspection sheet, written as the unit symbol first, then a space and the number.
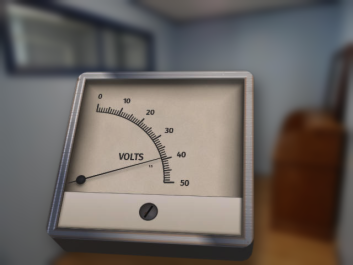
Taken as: V 40
